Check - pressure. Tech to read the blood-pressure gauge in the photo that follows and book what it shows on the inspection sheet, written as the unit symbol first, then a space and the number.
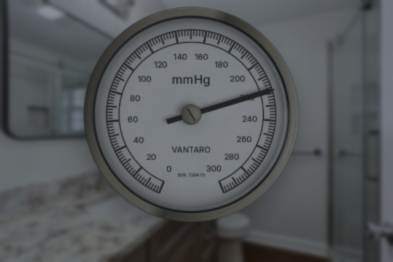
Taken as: mmHg 220
